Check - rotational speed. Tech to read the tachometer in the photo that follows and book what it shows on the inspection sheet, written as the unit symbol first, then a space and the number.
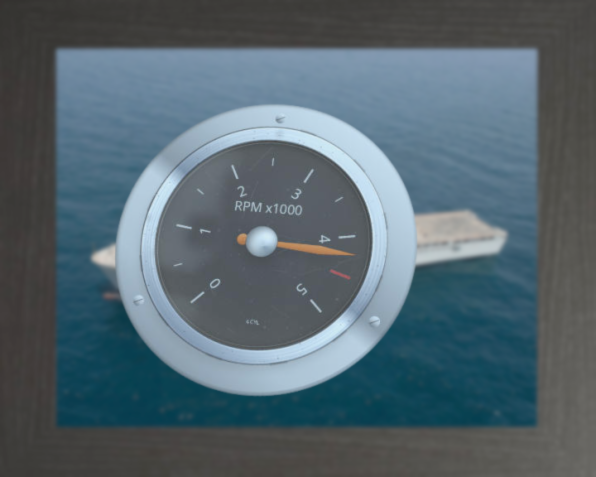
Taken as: rpm 4250
